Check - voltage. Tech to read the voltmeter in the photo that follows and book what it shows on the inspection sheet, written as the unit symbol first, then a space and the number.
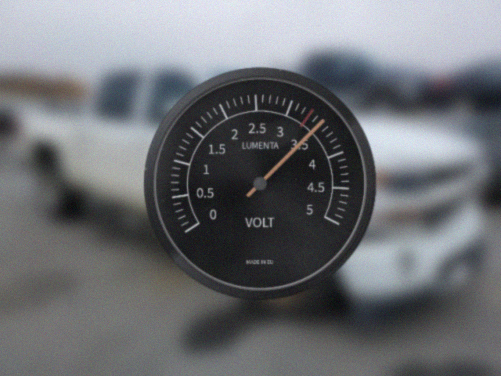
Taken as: V 3.5
